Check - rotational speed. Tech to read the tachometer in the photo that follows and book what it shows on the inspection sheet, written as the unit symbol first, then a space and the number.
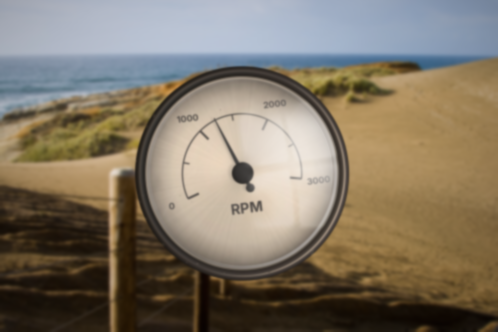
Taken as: rpm 1250
